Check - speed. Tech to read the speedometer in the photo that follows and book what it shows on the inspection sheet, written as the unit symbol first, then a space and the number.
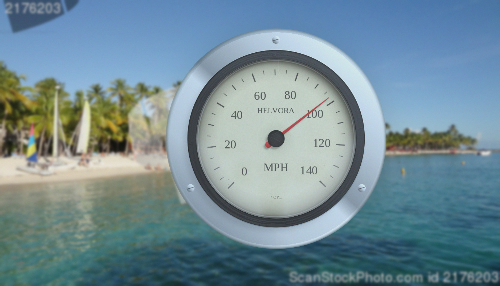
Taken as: mph 97.5
